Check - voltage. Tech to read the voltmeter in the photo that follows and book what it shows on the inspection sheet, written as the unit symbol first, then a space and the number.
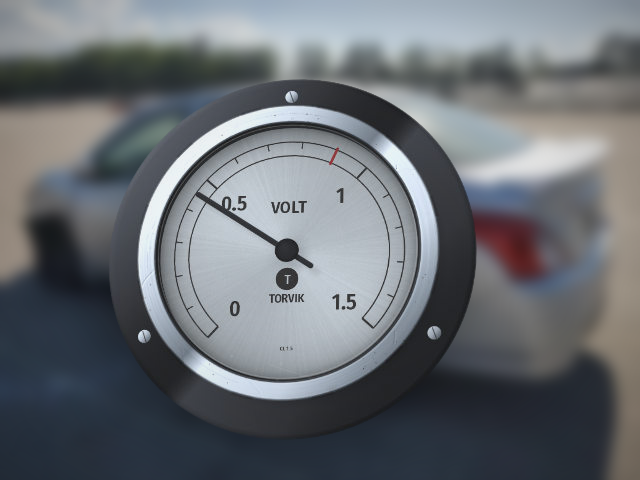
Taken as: V 0.45
